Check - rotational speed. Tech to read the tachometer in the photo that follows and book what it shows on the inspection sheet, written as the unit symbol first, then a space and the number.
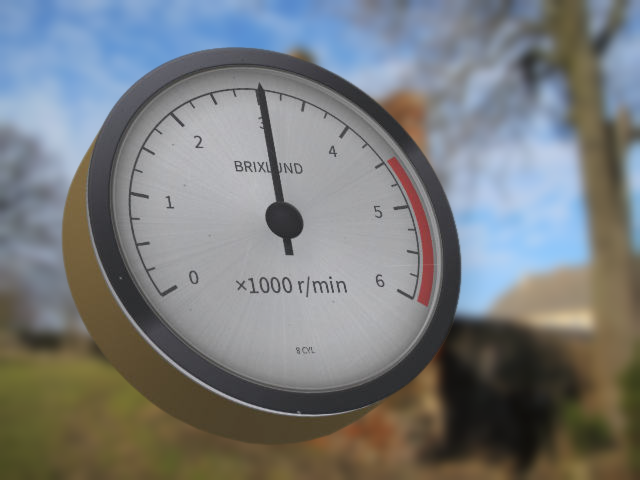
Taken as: rpm 3000
